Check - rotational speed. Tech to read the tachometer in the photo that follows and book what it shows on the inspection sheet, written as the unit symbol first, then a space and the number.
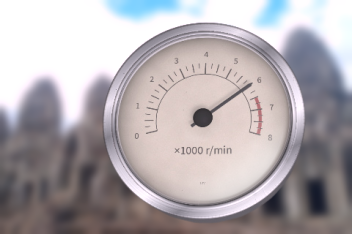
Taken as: rpm 6000
